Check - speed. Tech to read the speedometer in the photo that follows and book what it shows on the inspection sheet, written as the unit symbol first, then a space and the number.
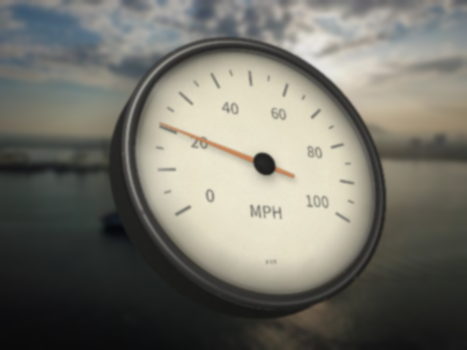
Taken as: mph 20
